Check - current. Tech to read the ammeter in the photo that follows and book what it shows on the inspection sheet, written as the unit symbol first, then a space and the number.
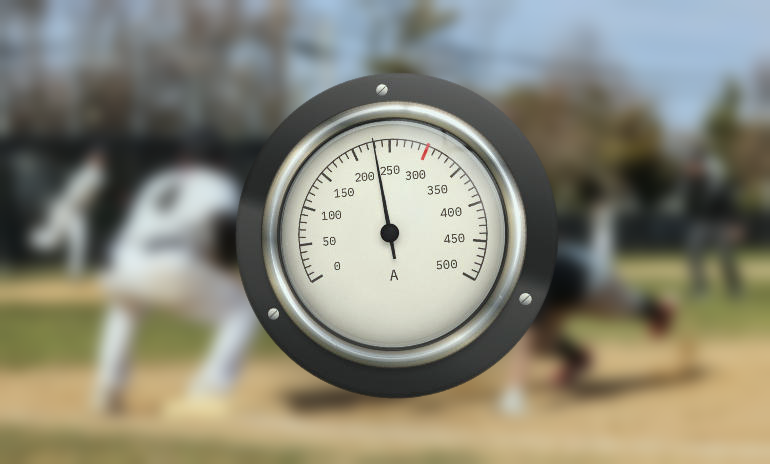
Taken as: A 230
